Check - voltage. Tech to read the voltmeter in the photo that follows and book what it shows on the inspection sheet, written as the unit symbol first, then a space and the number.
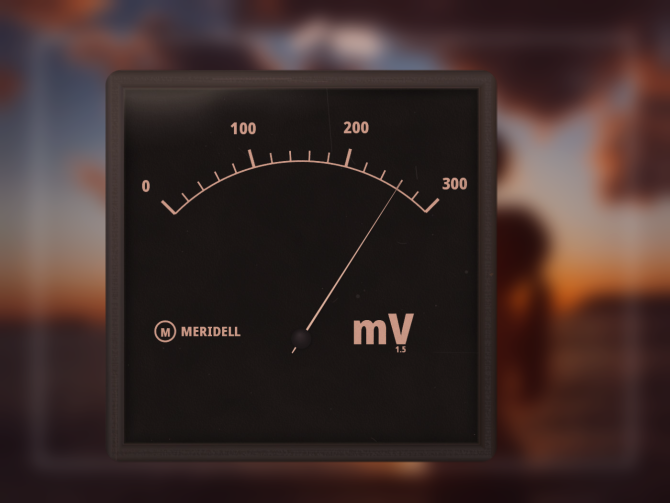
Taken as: mV 260
